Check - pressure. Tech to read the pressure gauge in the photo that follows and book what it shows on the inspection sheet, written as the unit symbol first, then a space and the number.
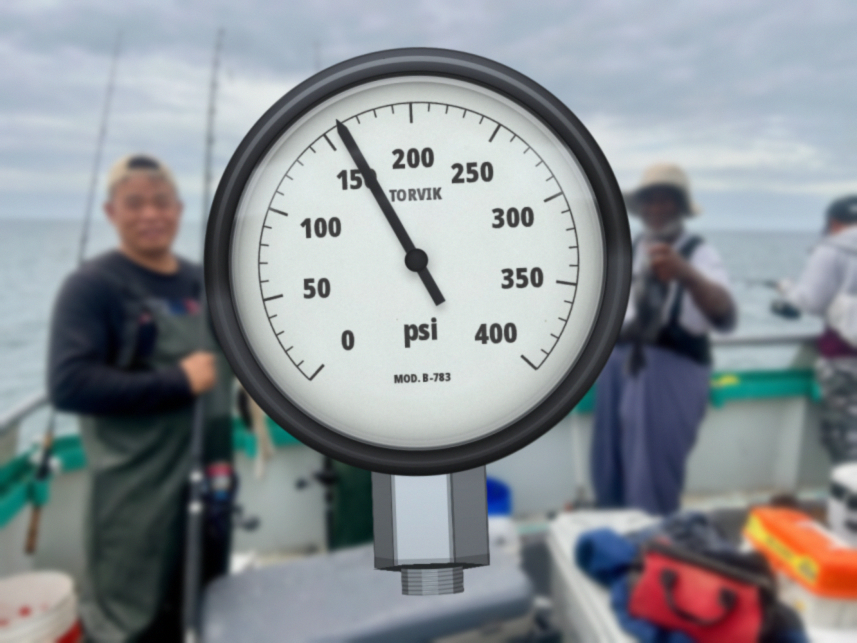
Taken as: psi 160
